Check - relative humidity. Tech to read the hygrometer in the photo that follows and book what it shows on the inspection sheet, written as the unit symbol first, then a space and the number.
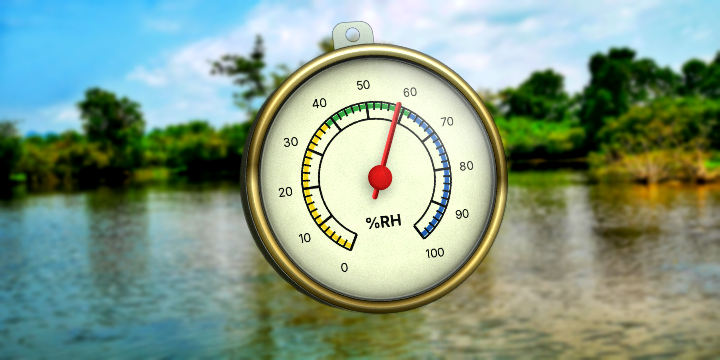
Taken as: % 58
